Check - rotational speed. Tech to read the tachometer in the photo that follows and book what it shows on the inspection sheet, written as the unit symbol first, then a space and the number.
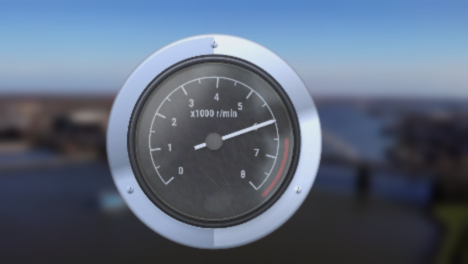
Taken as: rpm 6000
